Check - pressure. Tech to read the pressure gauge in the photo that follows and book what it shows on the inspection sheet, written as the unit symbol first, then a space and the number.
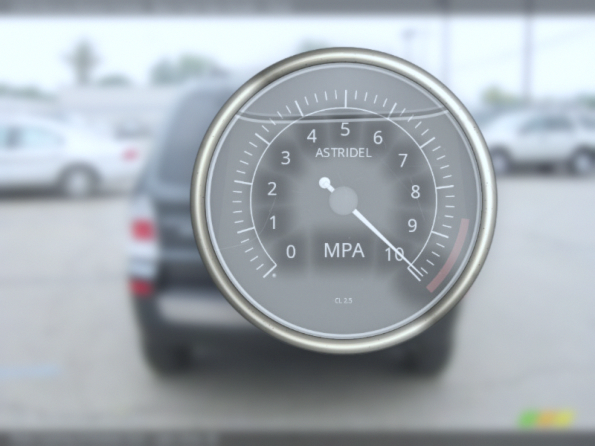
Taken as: MPa 9.9
